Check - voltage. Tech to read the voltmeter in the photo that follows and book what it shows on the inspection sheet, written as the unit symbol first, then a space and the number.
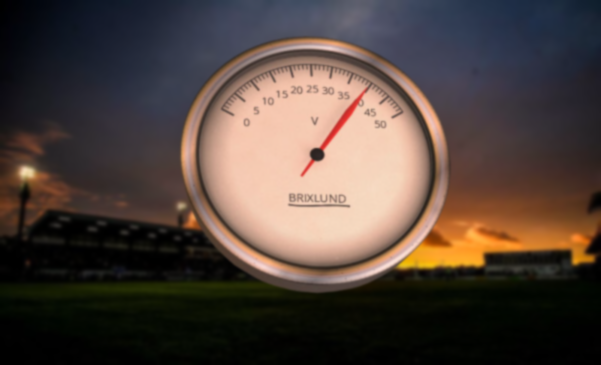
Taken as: V 40
